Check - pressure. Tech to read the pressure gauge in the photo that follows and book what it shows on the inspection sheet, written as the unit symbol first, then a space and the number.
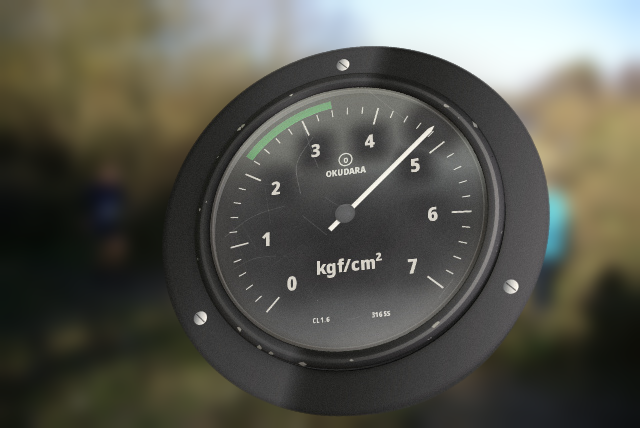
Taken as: kg/cm² 4.8
